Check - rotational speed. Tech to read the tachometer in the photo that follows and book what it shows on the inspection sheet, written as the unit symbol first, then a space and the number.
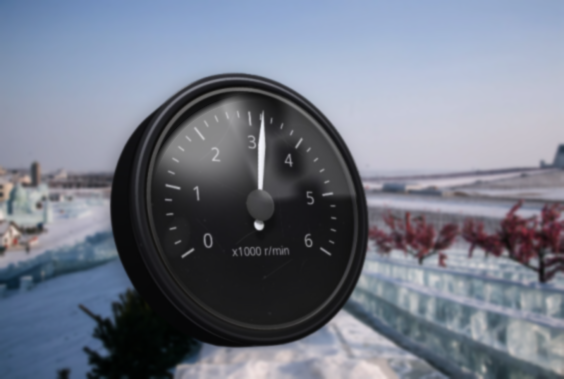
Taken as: rpm 3200
